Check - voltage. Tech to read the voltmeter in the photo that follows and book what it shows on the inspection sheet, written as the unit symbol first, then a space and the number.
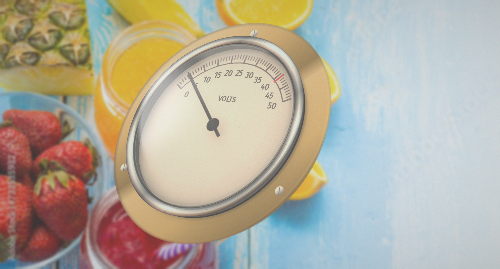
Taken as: V 5
